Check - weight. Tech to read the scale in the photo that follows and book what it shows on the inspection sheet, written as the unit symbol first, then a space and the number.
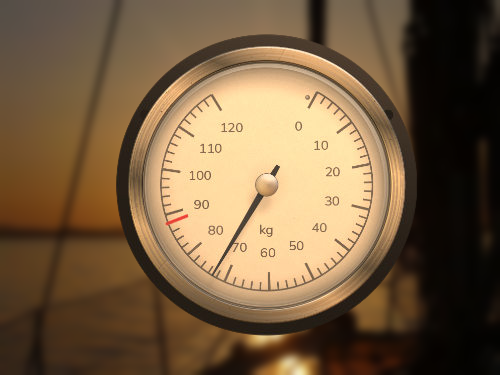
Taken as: kg 73
